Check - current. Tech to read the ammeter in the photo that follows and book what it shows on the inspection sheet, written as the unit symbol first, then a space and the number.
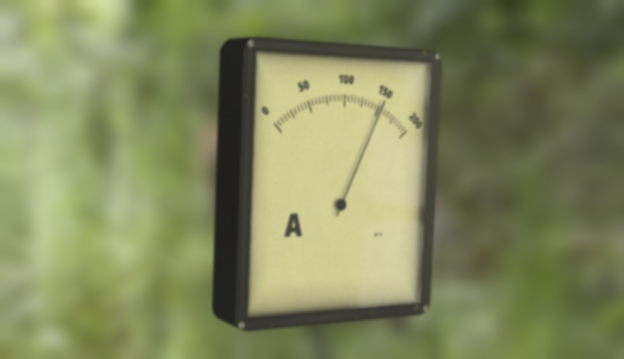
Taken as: A 150
